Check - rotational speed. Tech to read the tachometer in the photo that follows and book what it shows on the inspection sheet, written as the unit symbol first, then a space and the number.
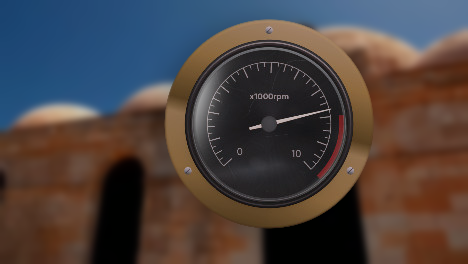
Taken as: rpm 7750
